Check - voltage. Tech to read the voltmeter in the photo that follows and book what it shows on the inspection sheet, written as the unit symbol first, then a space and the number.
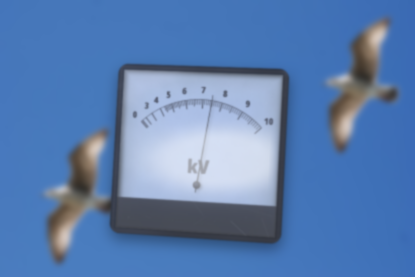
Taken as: kV 7.5
